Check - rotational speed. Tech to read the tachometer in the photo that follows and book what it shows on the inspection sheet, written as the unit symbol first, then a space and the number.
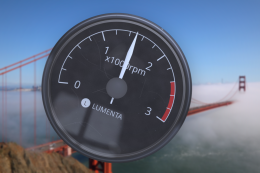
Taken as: rpm 1500
